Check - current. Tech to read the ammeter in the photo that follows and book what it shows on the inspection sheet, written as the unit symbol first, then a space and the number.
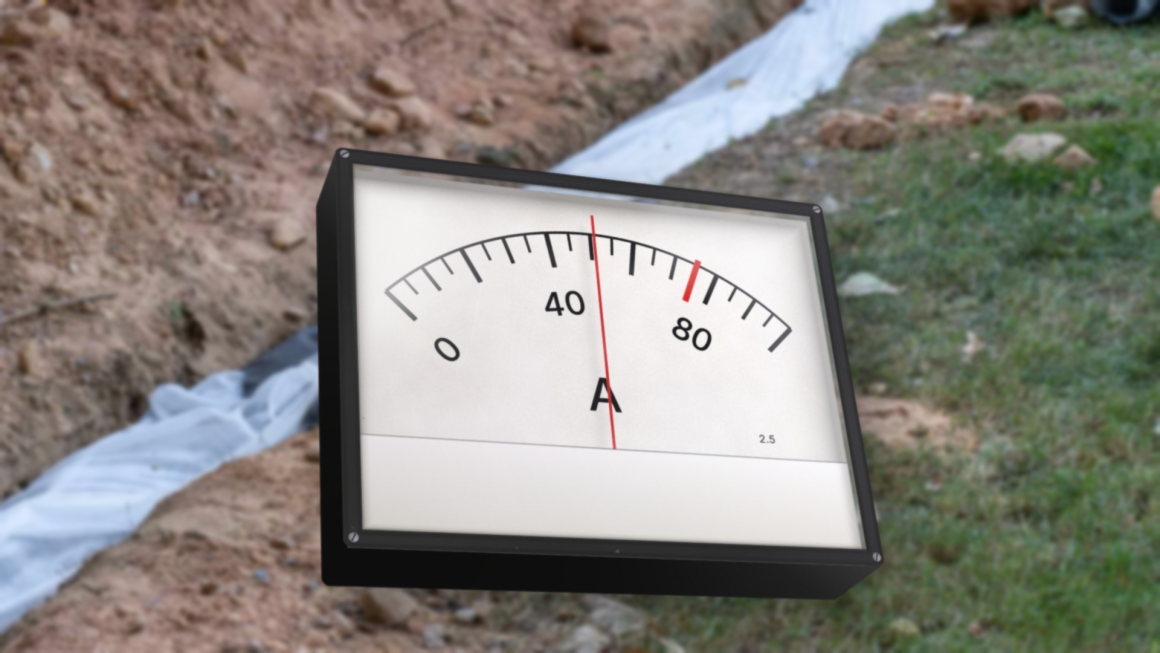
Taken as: A 50
